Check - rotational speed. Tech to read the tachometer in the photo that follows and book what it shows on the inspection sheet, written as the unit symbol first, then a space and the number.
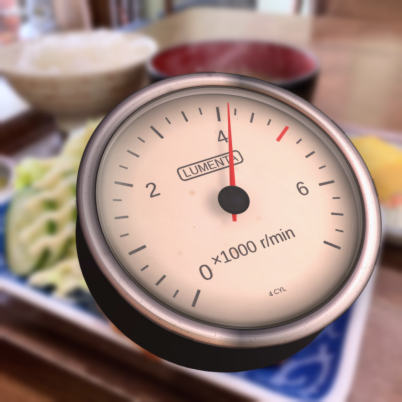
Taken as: rpm 4125
